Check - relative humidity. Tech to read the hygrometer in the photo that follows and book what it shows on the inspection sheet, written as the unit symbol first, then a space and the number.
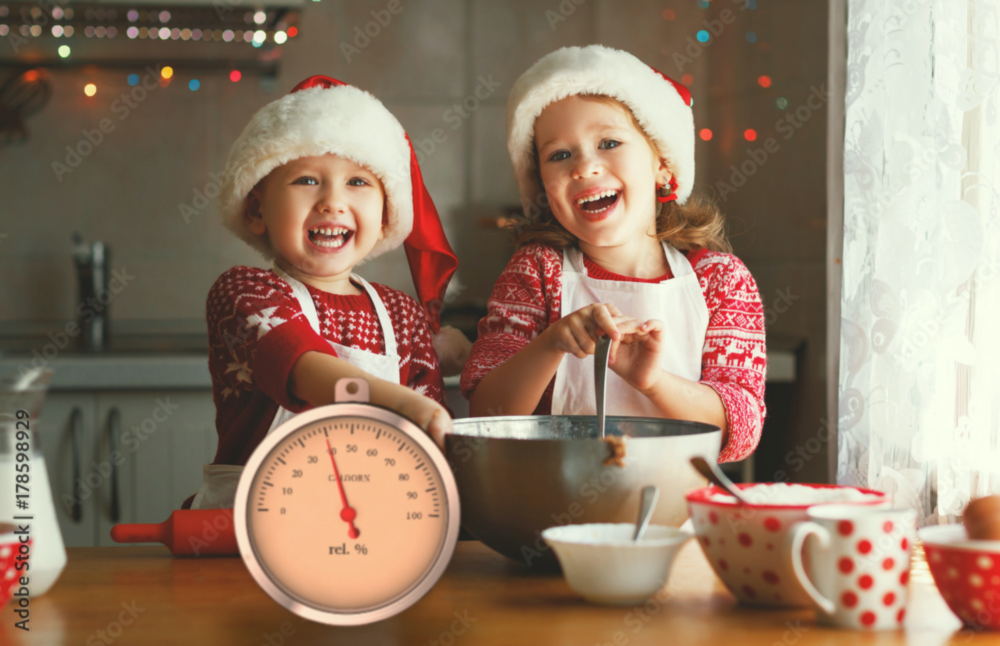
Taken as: % 40
